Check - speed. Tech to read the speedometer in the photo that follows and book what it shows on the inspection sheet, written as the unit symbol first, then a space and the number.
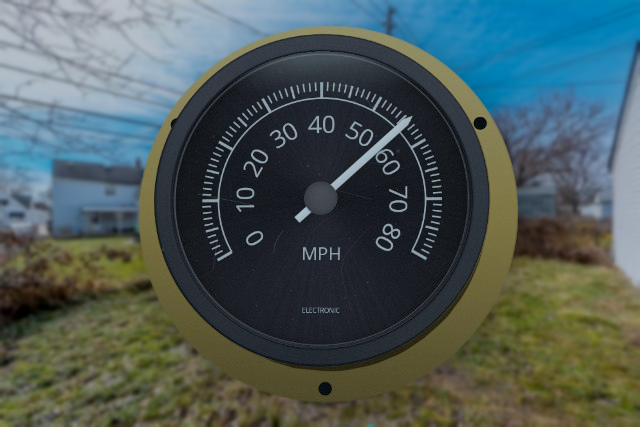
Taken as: mph 56
